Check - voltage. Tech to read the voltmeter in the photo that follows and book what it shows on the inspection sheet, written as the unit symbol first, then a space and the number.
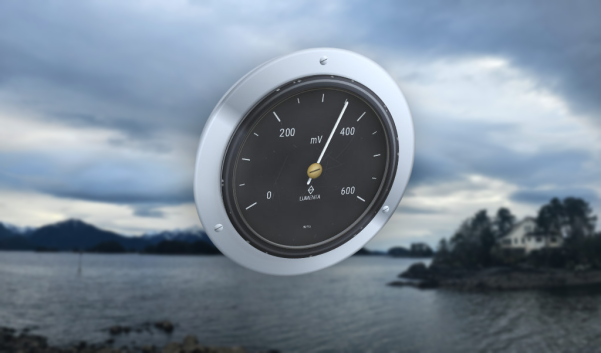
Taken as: mV 350
